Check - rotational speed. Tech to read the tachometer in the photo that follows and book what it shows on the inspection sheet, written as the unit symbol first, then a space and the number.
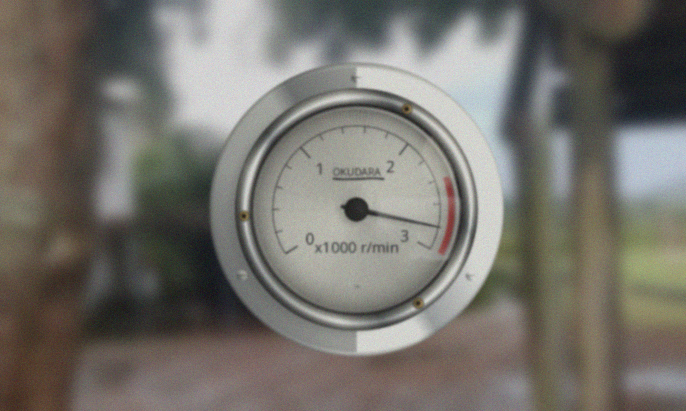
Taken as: rpm 2800
